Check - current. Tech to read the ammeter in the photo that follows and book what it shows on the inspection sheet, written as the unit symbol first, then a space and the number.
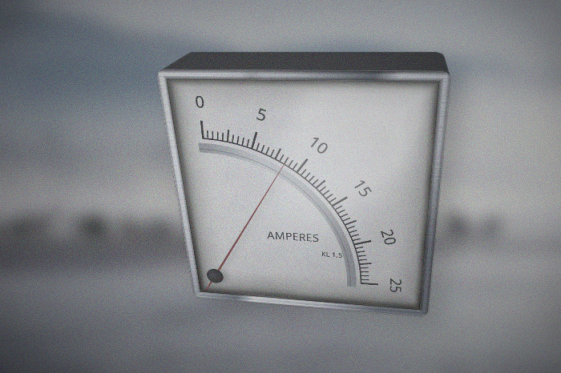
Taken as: A 8.5
